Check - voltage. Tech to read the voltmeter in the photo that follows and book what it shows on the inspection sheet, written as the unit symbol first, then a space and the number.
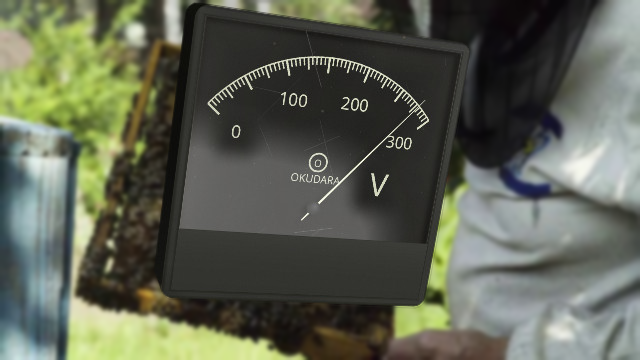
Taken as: V 275
